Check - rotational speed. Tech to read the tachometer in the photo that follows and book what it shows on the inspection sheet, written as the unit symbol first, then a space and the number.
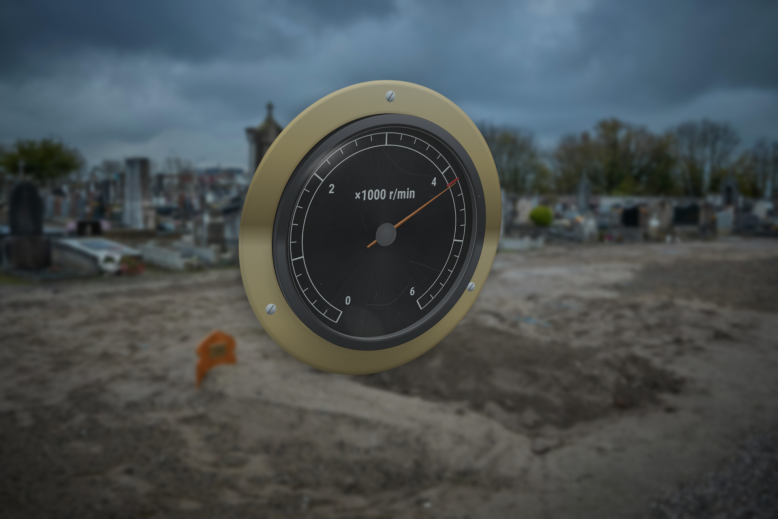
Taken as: rpm 4200
